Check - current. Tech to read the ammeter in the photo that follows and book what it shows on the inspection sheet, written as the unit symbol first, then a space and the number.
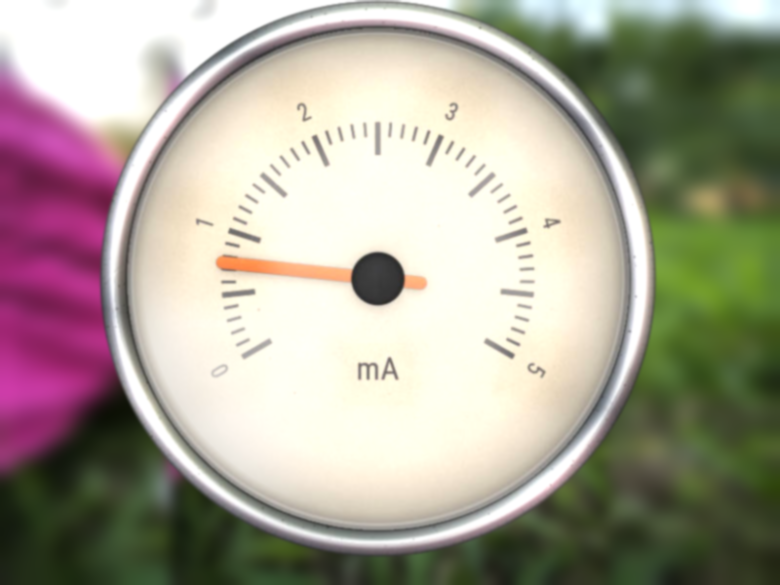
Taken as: mA 0.75
